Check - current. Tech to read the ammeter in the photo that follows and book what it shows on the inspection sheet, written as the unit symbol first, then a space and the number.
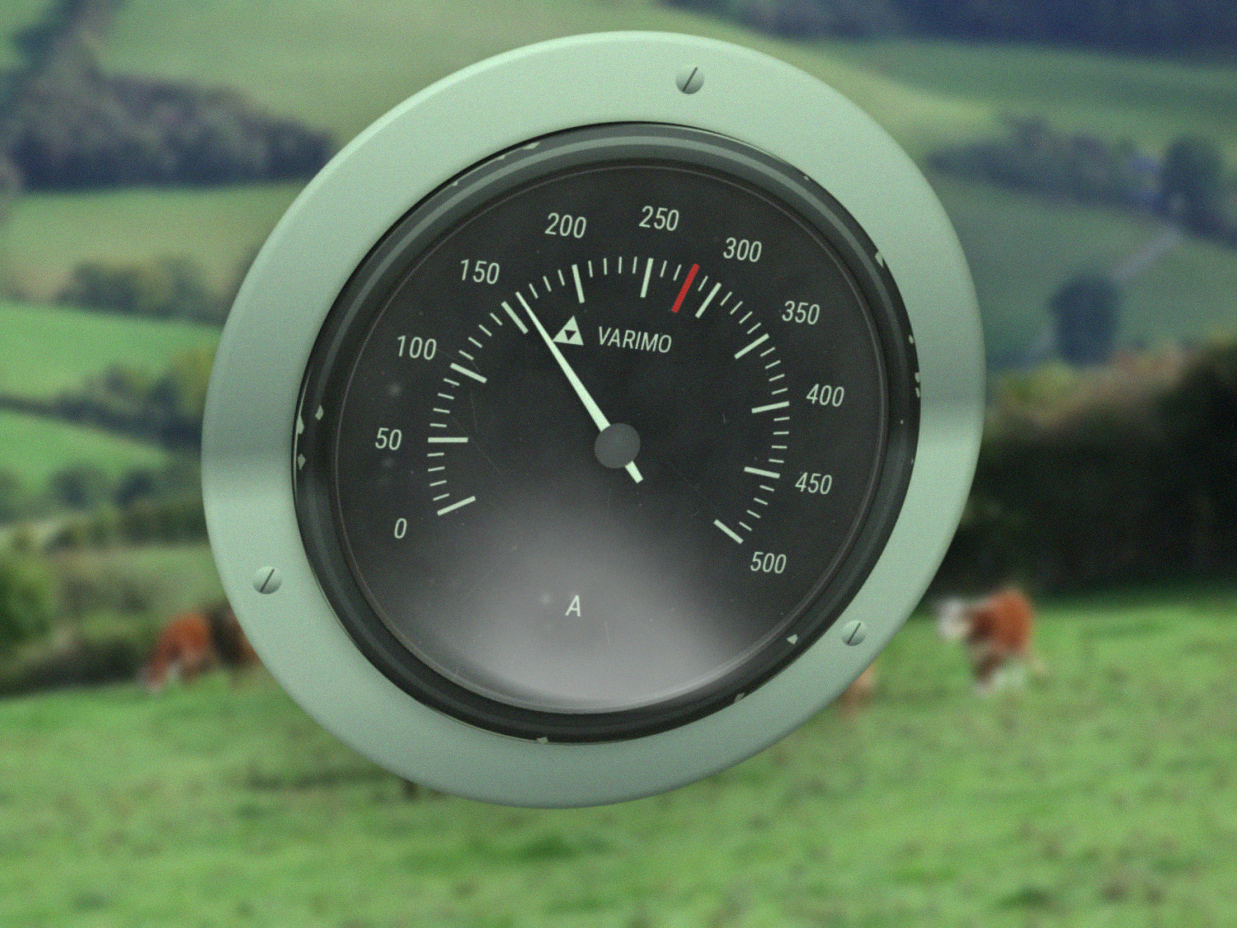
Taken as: A 160
